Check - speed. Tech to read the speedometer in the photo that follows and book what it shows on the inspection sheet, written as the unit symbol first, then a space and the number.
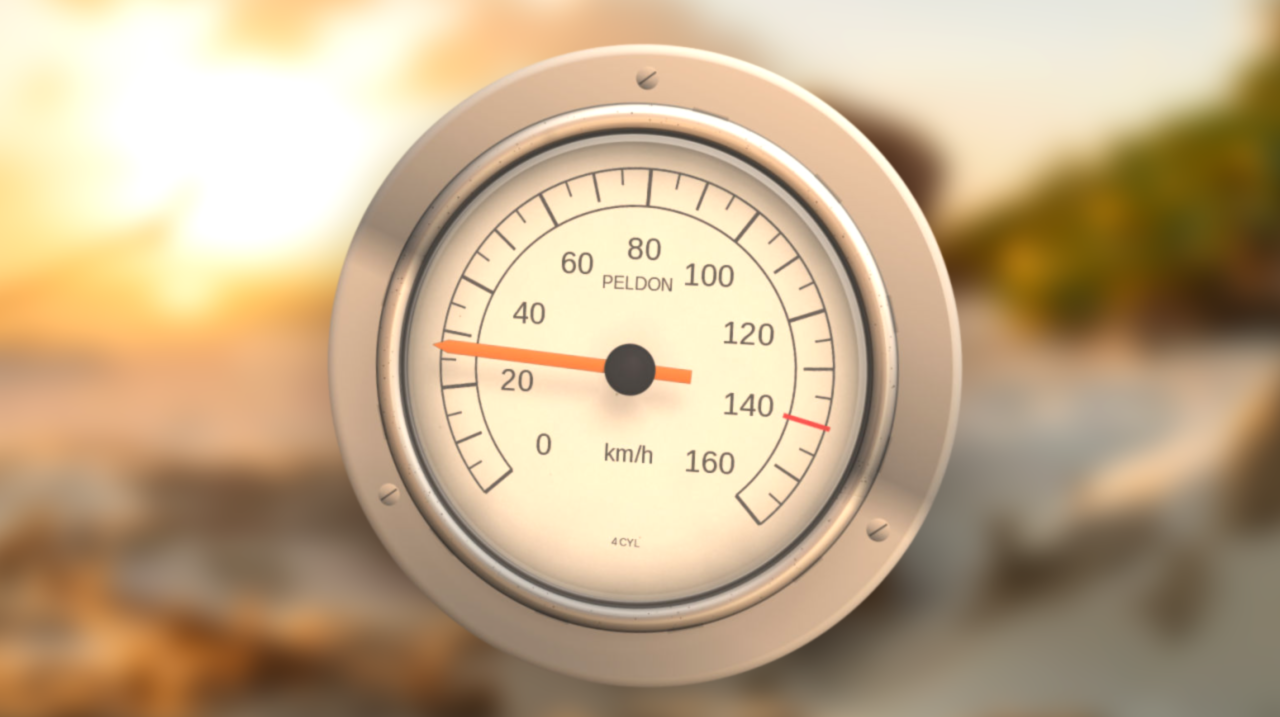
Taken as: km/h 27.5
